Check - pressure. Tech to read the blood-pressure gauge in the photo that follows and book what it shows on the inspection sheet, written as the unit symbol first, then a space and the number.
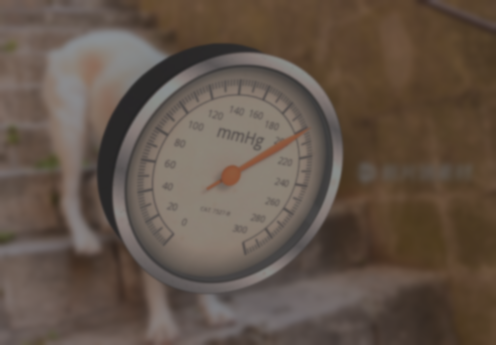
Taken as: mmHg 200
